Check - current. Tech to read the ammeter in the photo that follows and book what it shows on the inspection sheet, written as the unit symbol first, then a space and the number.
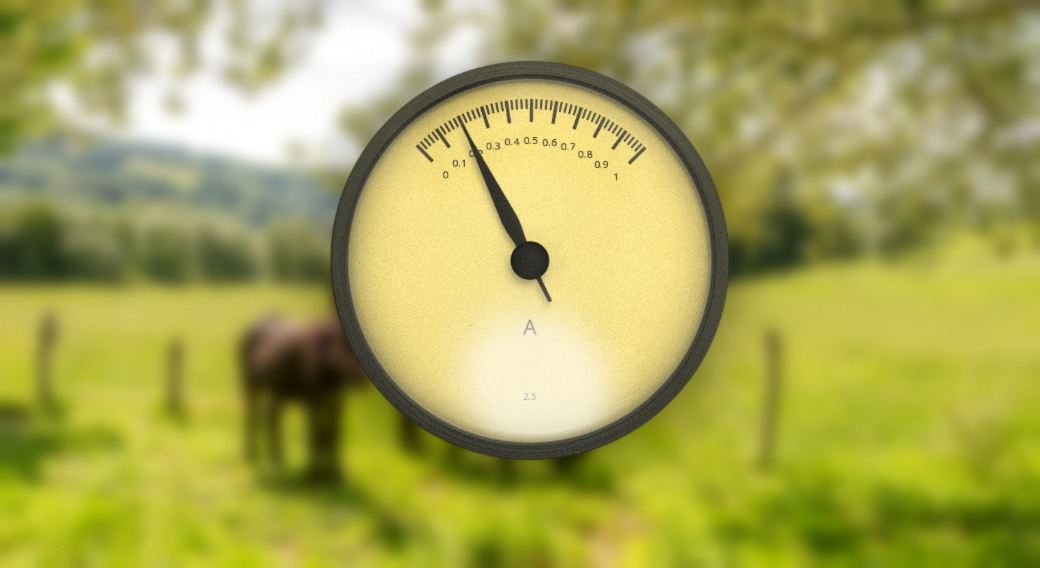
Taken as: A 0.2
